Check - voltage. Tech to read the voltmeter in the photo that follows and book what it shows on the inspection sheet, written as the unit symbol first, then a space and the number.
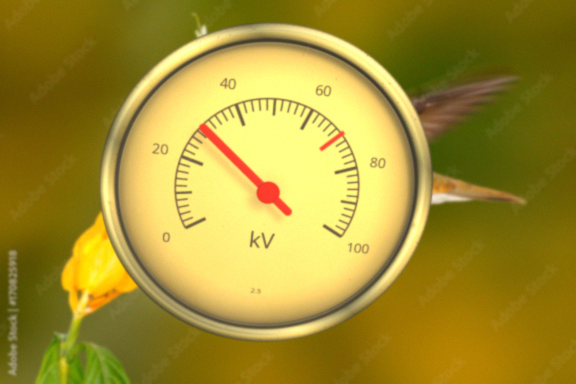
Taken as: kV 30
